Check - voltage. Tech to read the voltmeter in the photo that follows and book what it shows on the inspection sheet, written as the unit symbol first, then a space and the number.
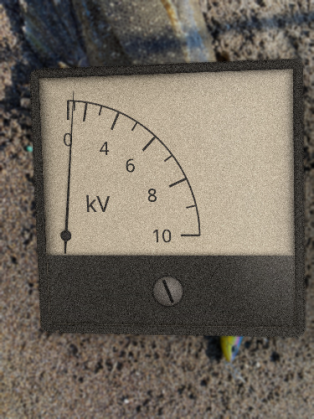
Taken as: kV 1
